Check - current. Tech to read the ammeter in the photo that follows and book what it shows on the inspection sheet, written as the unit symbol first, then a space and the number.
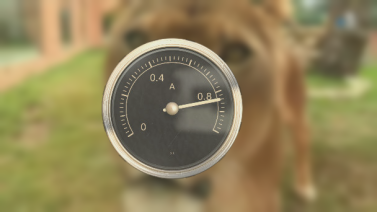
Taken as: A 0.84
